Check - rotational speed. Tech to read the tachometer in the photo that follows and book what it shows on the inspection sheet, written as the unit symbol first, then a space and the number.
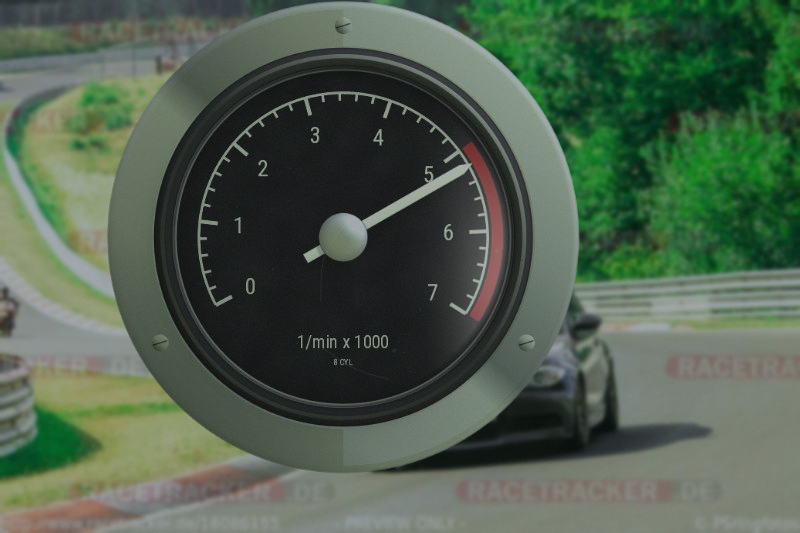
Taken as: rpm 5200
